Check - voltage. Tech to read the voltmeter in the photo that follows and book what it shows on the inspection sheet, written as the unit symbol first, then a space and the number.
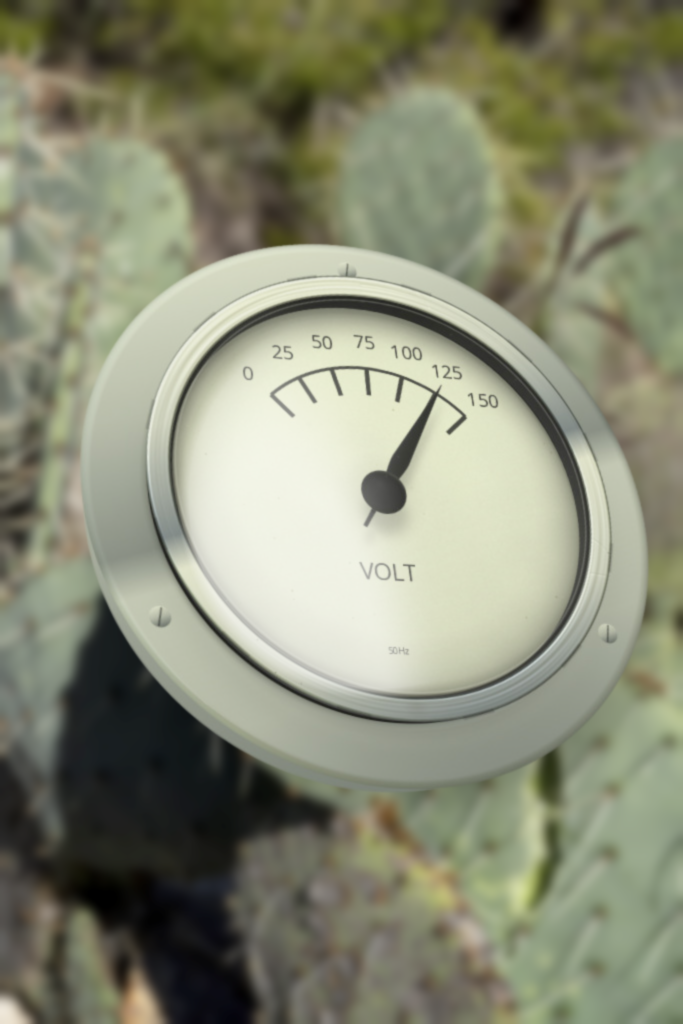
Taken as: V 125
